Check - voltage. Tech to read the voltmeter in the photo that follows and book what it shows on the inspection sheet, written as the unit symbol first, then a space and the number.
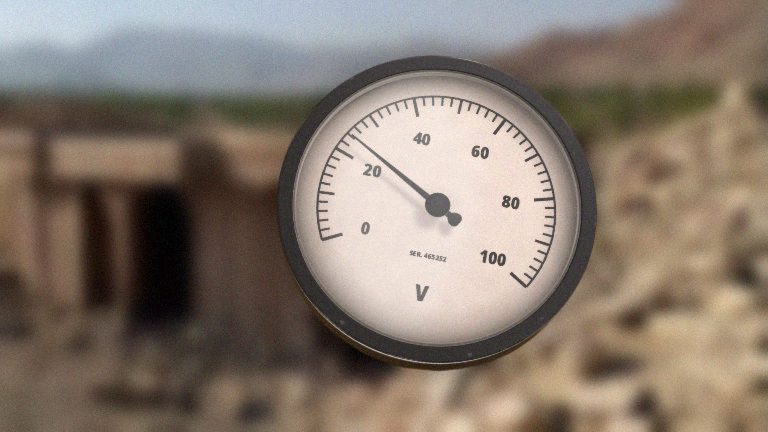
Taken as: V 24
